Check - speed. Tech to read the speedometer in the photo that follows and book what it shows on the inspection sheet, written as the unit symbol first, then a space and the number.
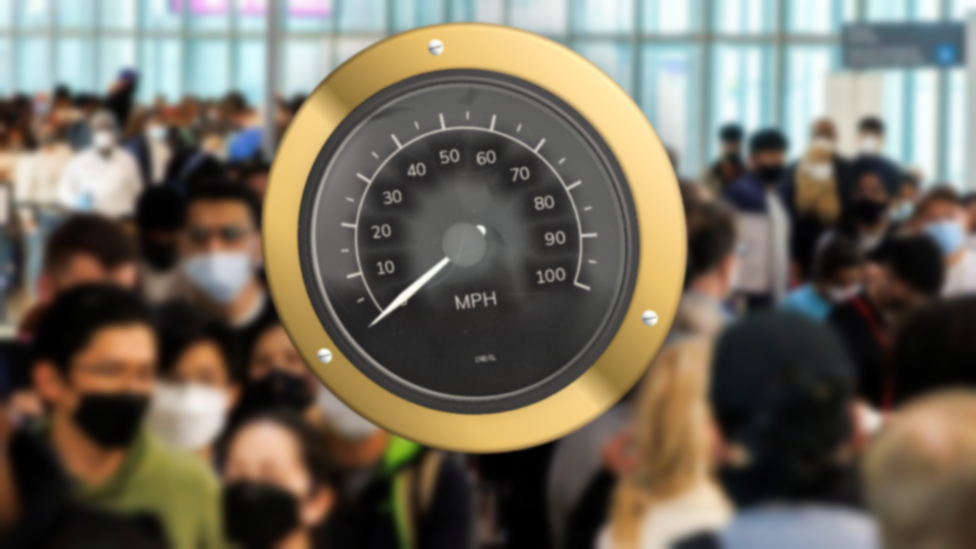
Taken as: mph 0
